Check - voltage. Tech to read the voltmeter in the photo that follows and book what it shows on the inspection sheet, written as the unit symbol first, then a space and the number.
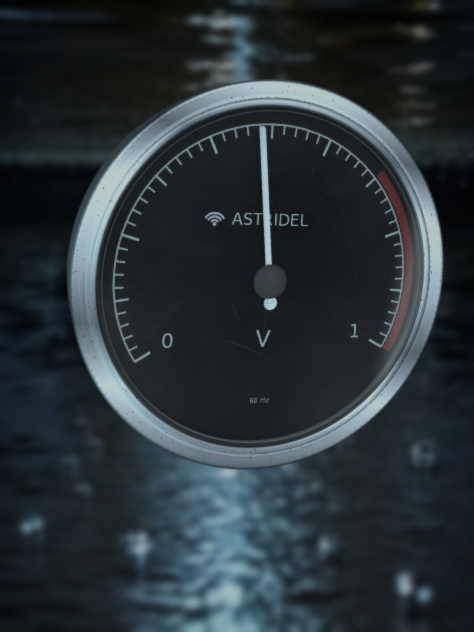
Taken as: V 0.48
